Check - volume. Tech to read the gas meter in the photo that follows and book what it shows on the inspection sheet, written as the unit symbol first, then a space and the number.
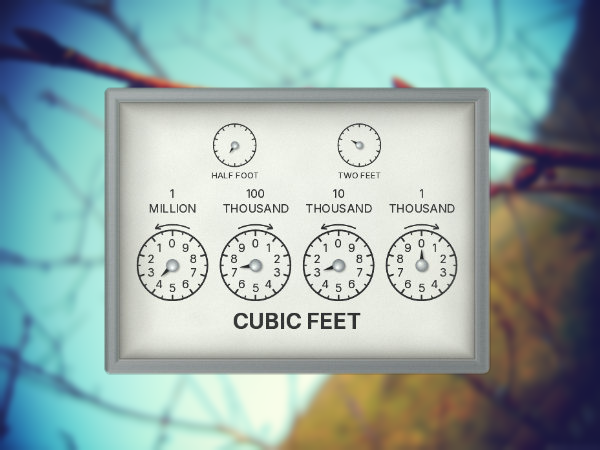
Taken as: ft³ 373000
